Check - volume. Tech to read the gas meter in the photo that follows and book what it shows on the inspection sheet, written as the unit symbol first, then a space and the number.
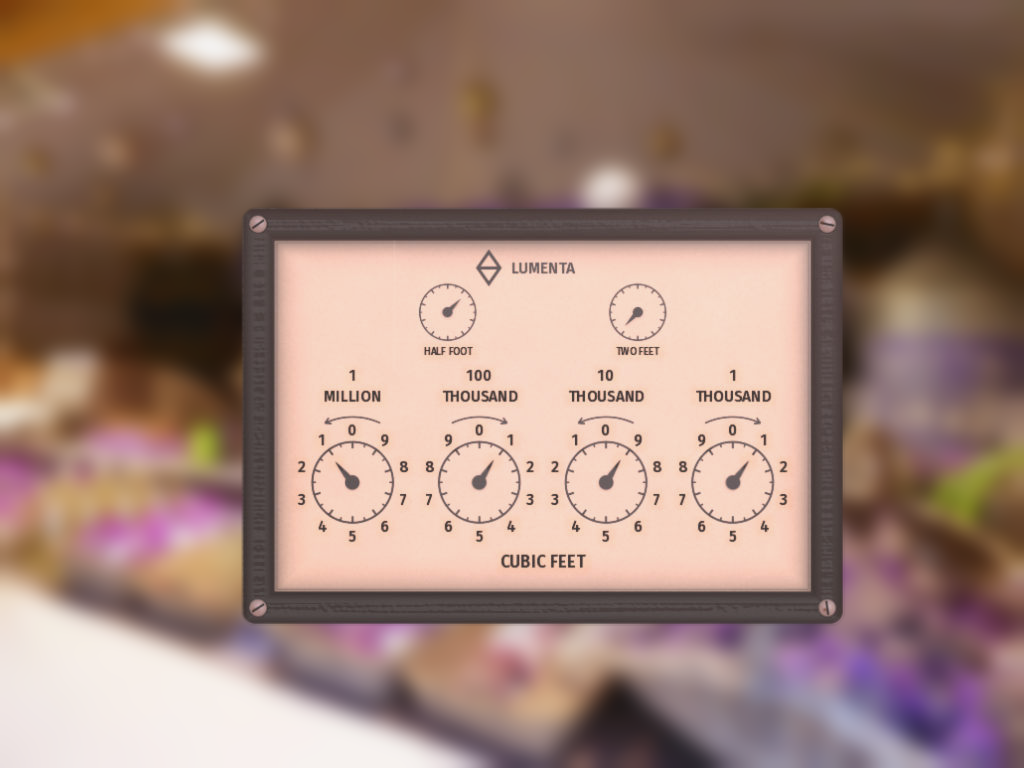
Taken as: ft³ 109100
